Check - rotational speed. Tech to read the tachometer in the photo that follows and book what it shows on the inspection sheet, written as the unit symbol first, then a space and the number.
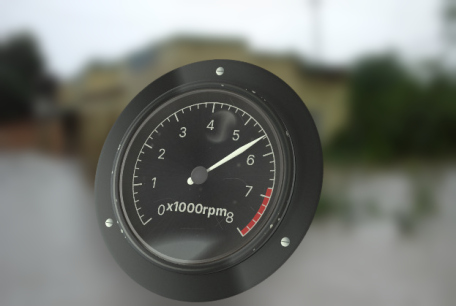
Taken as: rpm 5600
